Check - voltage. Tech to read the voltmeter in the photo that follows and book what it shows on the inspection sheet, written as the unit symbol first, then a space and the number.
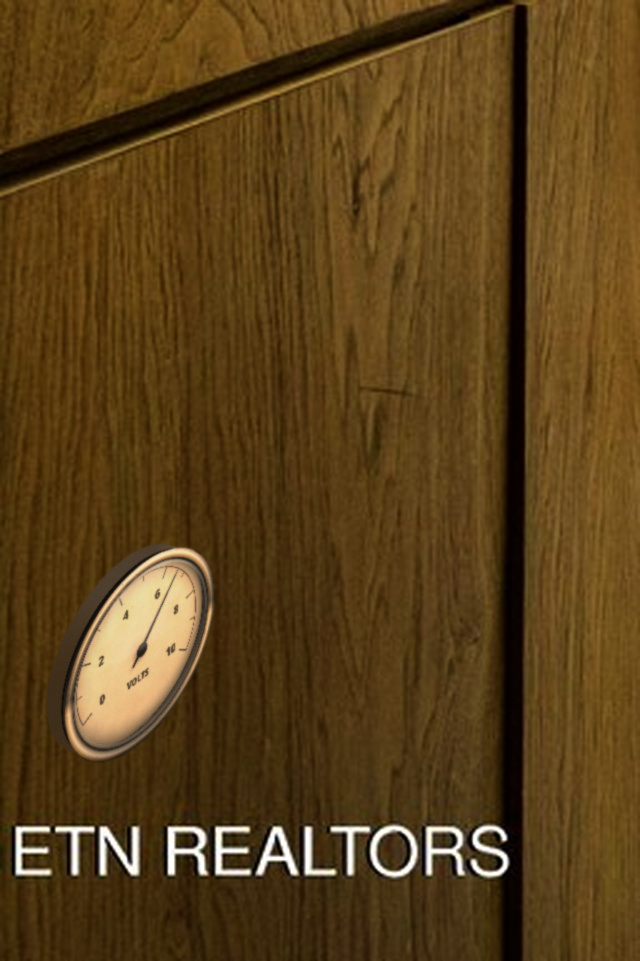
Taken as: V 6.5
